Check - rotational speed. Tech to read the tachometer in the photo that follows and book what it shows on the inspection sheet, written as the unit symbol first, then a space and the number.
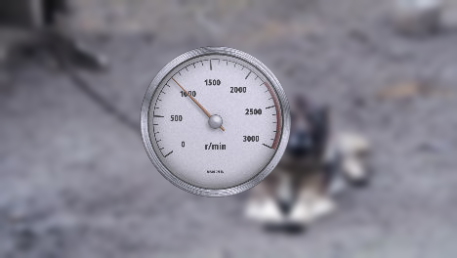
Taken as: rpm 1000
